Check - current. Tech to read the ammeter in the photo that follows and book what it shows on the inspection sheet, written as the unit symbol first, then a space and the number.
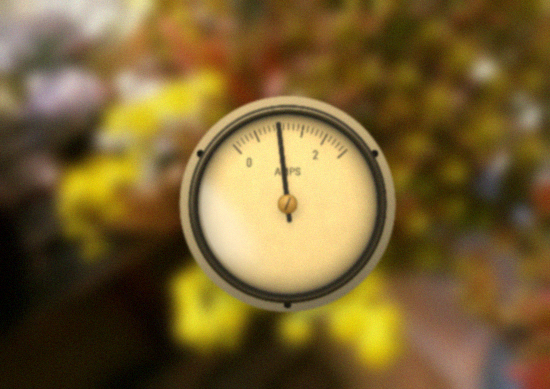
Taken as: A 1
